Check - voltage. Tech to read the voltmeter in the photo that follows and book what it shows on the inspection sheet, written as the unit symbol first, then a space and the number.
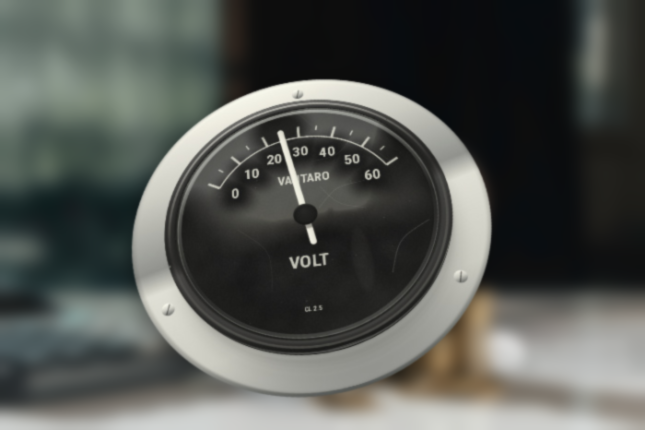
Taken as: V 25
